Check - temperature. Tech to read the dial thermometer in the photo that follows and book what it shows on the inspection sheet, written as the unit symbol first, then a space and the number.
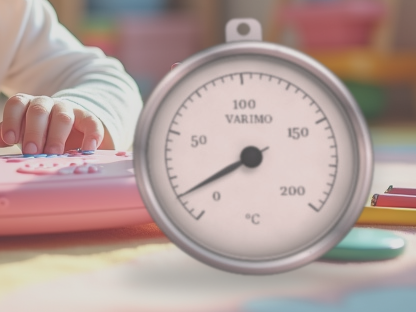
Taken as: °C 15
